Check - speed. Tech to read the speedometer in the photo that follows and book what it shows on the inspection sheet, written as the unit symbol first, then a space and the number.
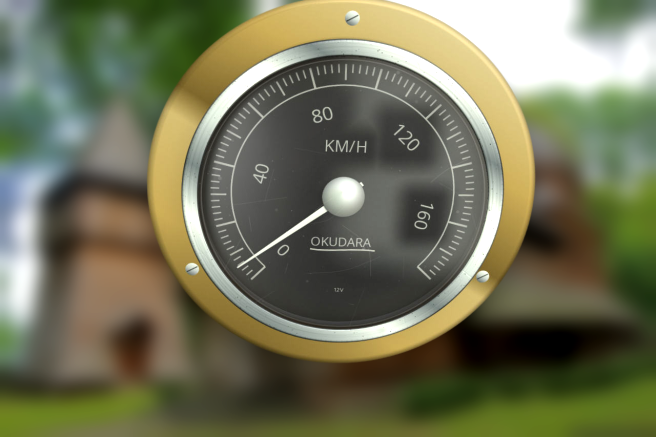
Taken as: km/h 6
